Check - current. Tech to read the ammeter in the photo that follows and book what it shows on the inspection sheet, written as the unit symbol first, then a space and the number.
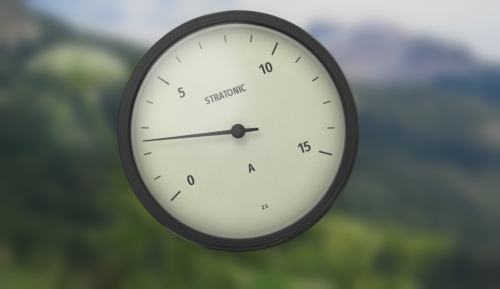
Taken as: A 2.5
